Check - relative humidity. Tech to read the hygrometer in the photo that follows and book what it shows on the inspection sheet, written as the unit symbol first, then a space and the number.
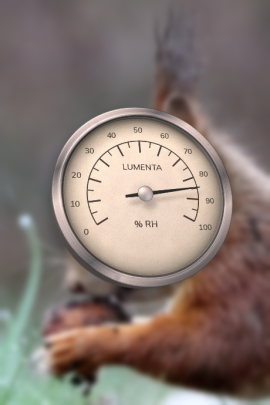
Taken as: % 85
